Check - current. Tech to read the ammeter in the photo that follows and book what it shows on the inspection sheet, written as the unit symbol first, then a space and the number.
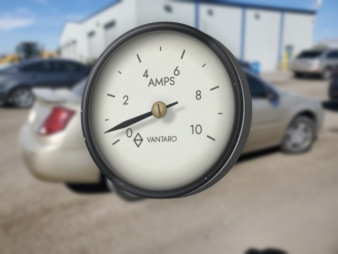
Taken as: A 0.5
